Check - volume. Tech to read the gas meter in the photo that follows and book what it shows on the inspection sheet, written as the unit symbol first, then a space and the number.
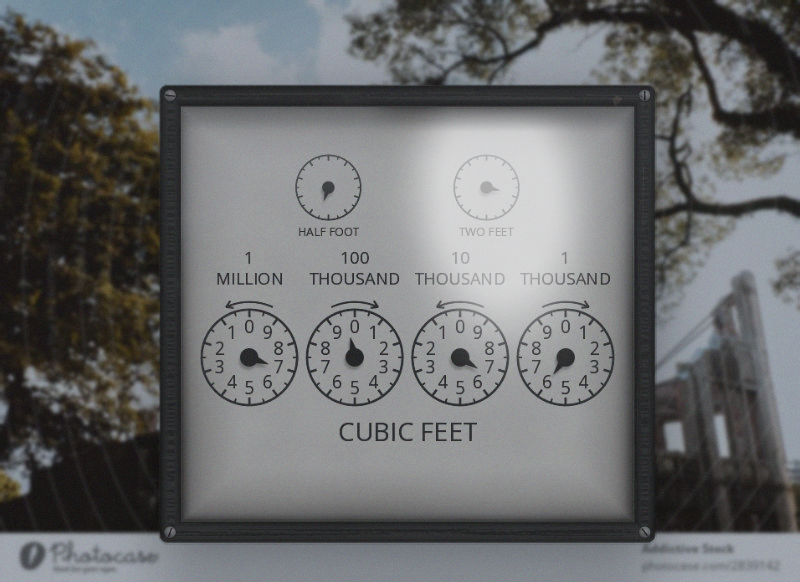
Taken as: ft³ 696600
